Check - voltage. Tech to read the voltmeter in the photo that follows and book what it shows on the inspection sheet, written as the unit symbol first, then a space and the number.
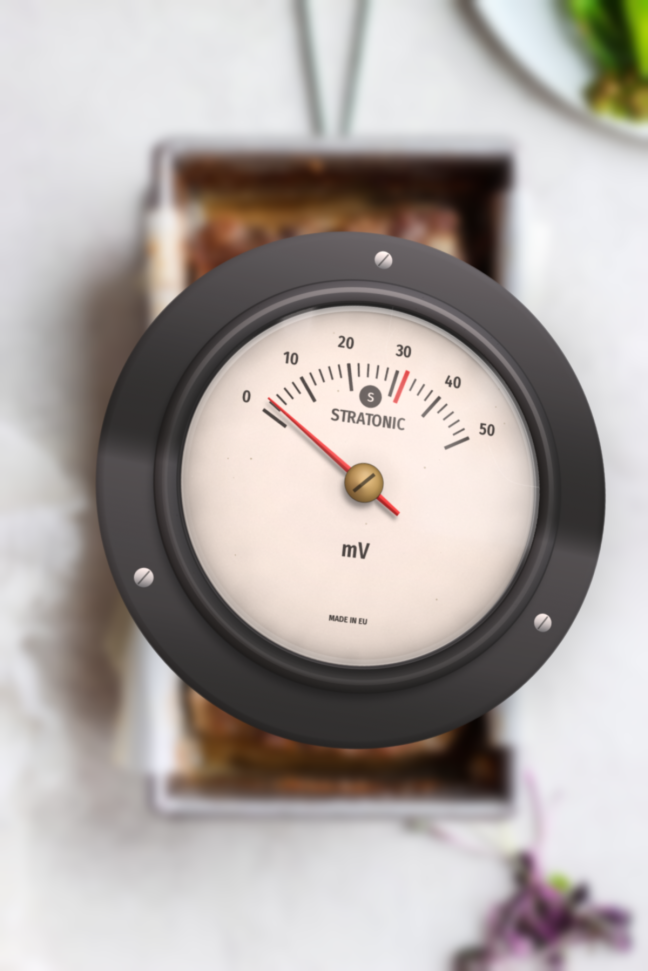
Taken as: mV 2
